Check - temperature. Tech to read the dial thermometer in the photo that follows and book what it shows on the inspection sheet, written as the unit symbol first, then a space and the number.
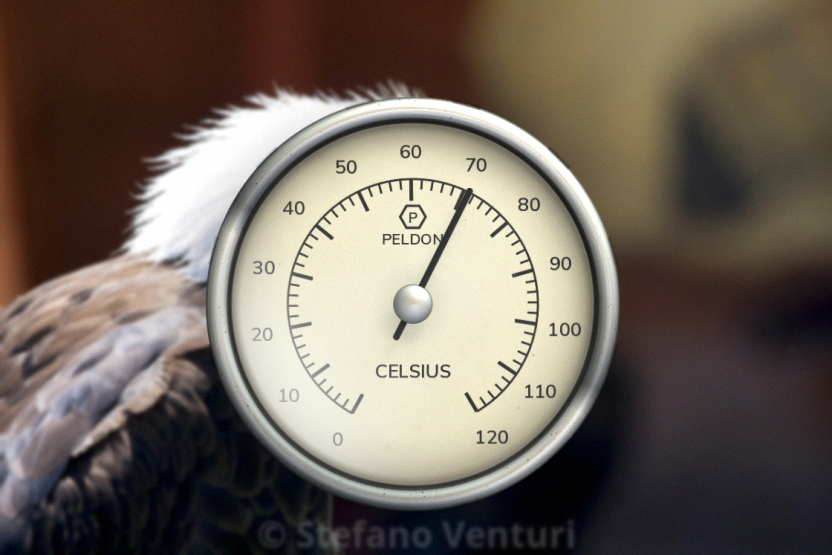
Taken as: °C 71
